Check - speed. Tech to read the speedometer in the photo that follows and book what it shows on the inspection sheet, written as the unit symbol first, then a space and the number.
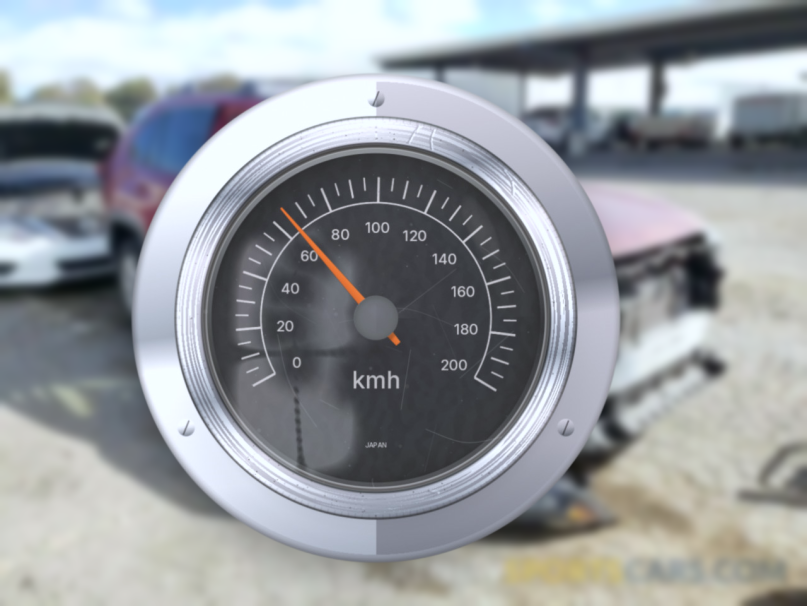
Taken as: km/h 65
